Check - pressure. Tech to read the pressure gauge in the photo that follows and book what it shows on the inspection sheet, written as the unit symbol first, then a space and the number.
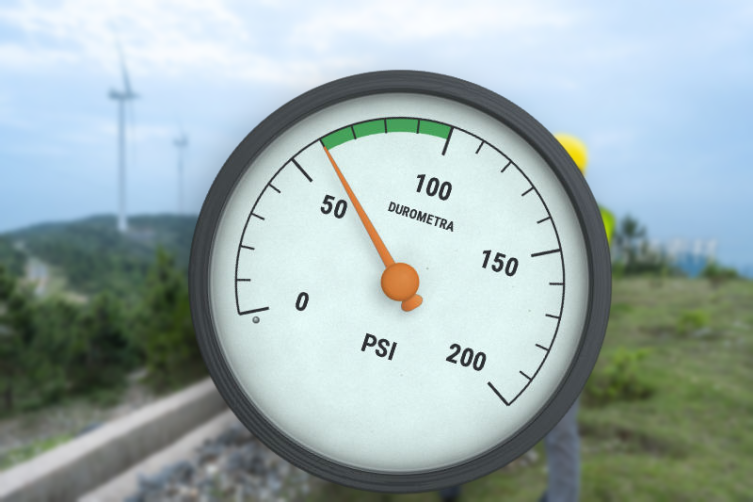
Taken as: psi 60
